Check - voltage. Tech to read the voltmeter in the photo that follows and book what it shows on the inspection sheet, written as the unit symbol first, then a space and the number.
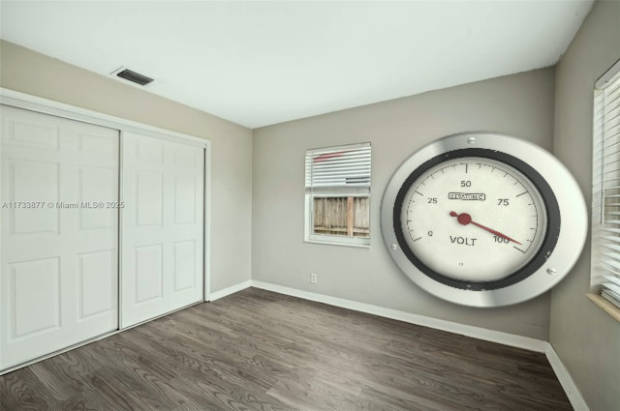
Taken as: V 97.5
